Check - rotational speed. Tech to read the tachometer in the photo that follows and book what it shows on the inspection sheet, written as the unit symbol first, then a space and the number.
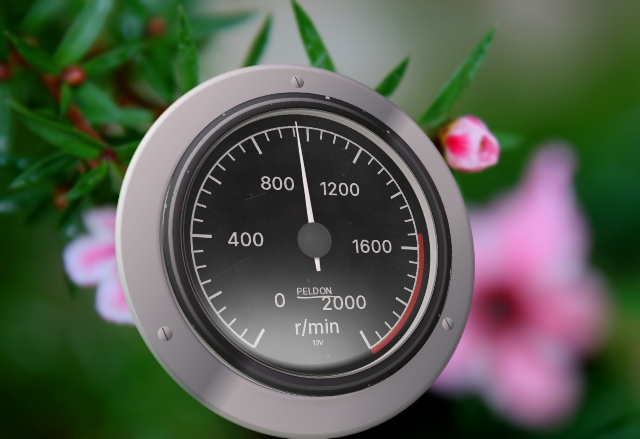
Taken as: rpm 950
